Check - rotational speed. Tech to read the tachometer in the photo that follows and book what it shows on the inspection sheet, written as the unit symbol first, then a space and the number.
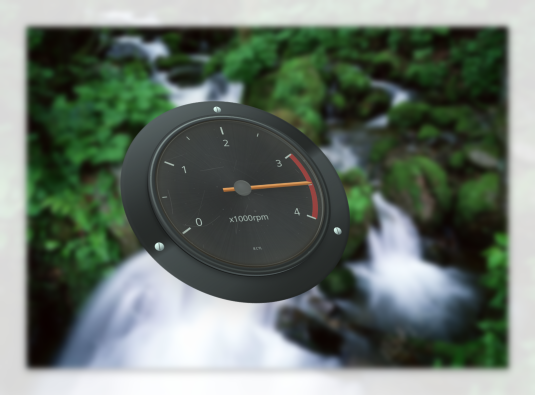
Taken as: rpm 3500
